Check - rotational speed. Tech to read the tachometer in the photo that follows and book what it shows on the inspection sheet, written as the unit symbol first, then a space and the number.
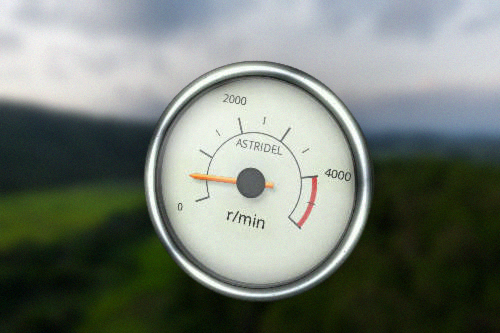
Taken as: rpm 500
